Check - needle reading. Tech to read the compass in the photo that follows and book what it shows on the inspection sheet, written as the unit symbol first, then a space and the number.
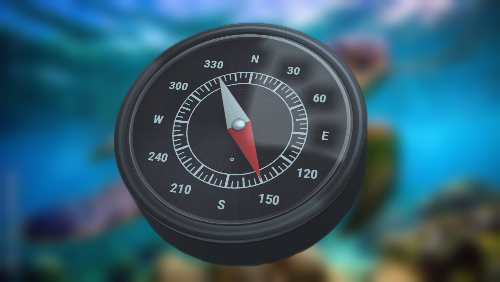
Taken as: ° 150
